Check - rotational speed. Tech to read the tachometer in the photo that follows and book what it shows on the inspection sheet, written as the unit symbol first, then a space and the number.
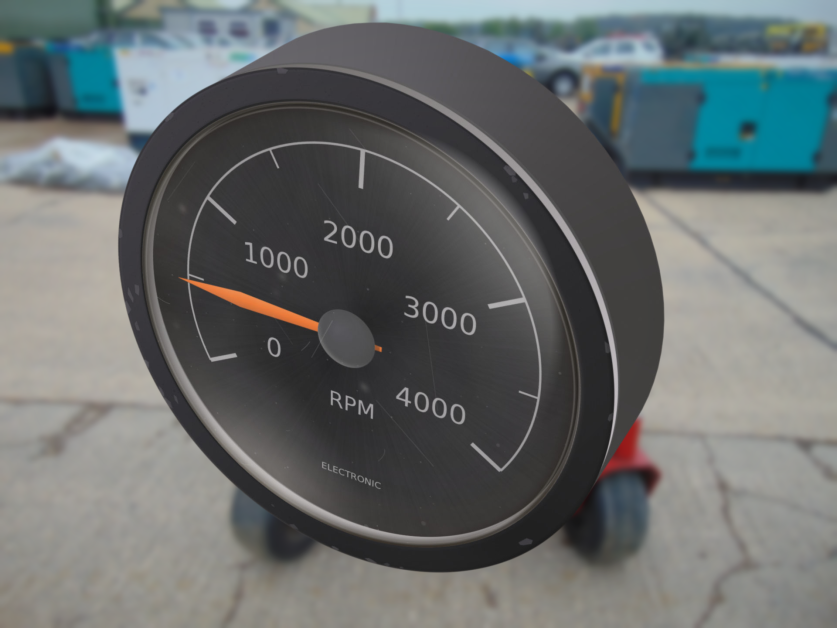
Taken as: rpm 500
